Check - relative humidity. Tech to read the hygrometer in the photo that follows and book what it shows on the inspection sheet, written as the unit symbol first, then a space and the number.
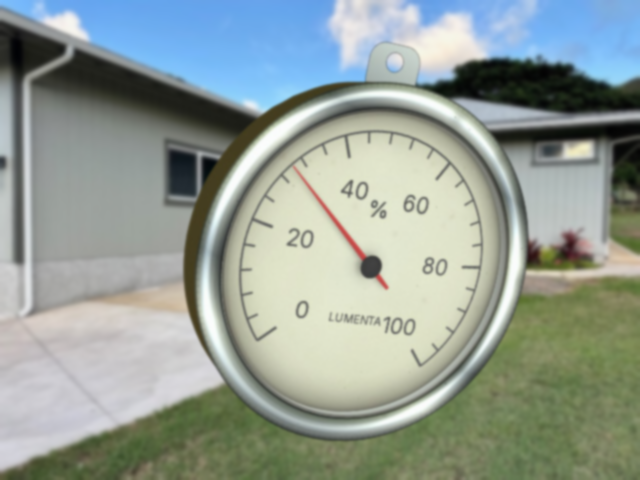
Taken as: % 30
